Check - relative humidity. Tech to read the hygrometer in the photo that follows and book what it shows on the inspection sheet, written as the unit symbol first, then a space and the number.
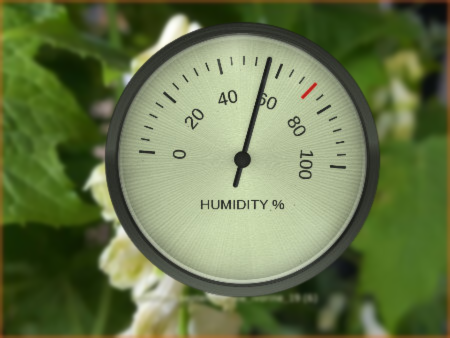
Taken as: % 56
